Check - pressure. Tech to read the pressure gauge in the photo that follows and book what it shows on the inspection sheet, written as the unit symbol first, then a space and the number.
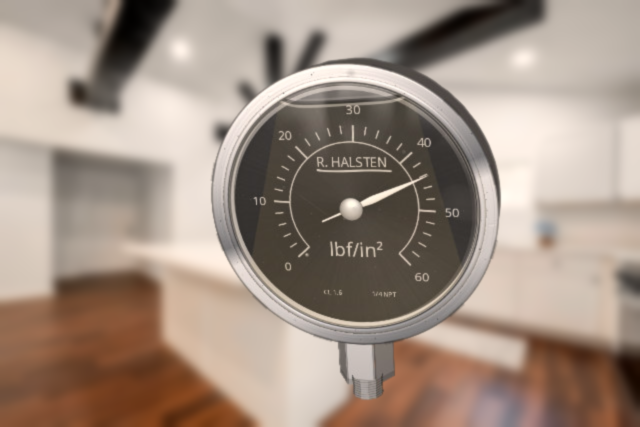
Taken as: psi 44
